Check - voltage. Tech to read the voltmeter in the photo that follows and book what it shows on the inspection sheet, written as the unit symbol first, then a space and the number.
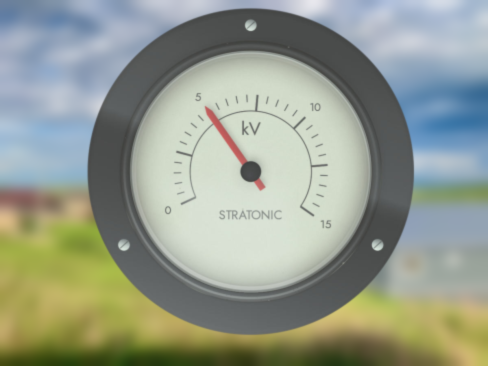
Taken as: kV 5
